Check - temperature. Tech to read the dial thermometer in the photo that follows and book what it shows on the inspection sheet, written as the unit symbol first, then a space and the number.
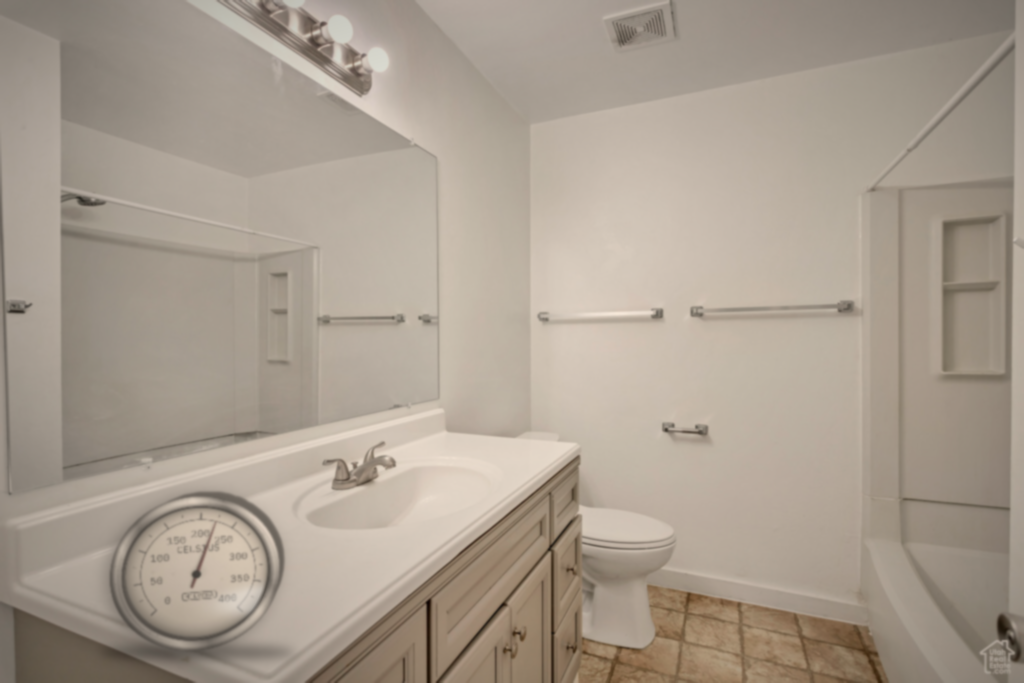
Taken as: °C 225
